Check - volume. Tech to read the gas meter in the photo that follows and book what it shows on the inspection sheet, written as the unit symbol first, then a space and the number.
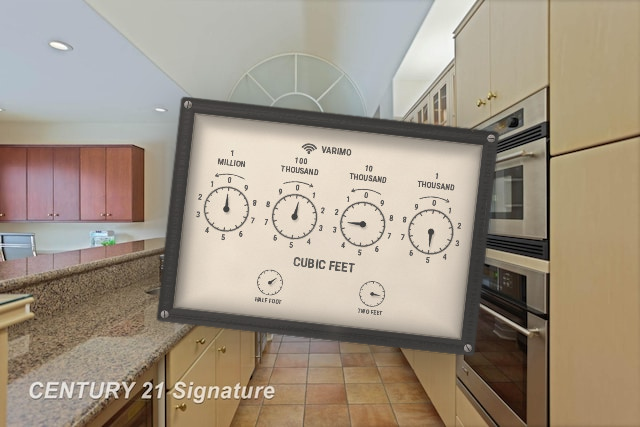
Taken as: ft³ 2500
